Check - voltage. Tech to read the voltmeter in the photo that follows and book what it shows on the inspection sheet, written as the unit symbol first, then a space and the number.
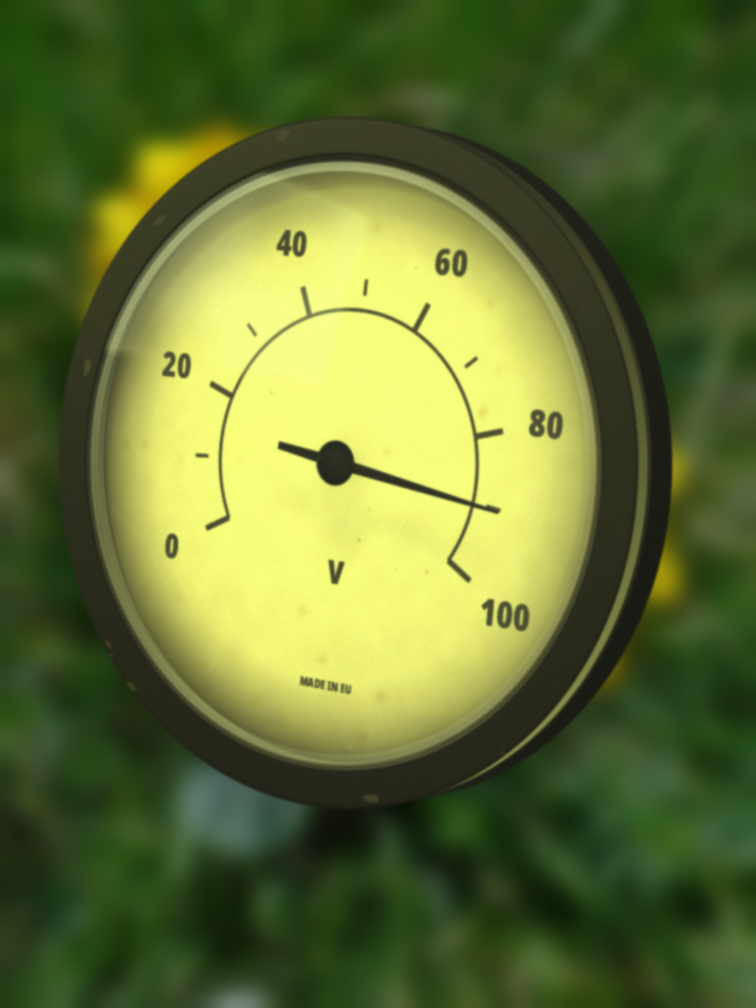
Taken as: V 90
